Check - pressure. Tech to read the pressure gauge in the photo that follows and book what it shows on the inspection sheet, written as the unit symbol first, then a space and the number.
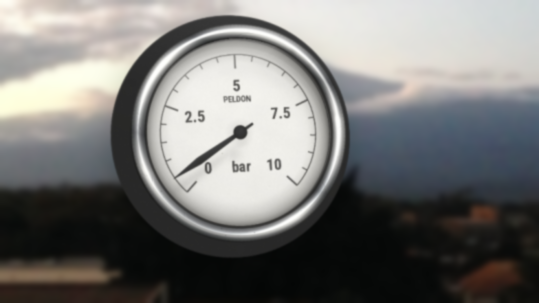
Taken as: bar 0.5
